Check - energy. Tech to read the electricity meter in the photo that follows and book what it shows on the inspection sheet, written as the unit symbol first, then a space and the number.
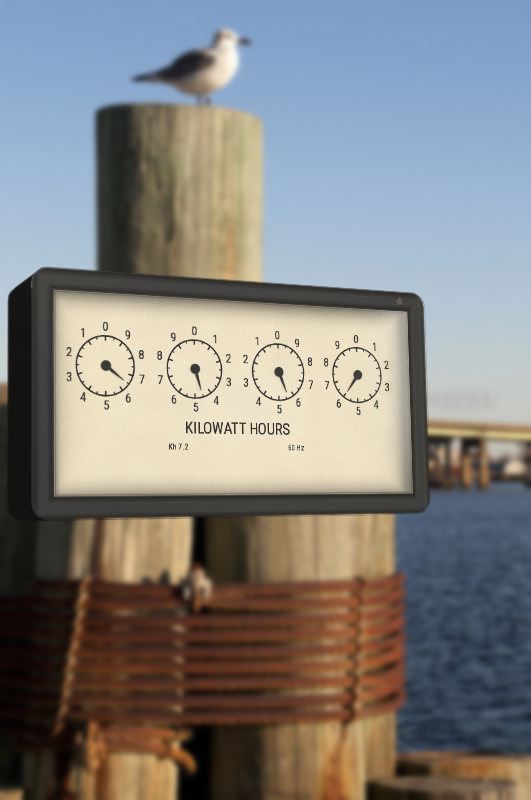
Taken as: kWh 6456
